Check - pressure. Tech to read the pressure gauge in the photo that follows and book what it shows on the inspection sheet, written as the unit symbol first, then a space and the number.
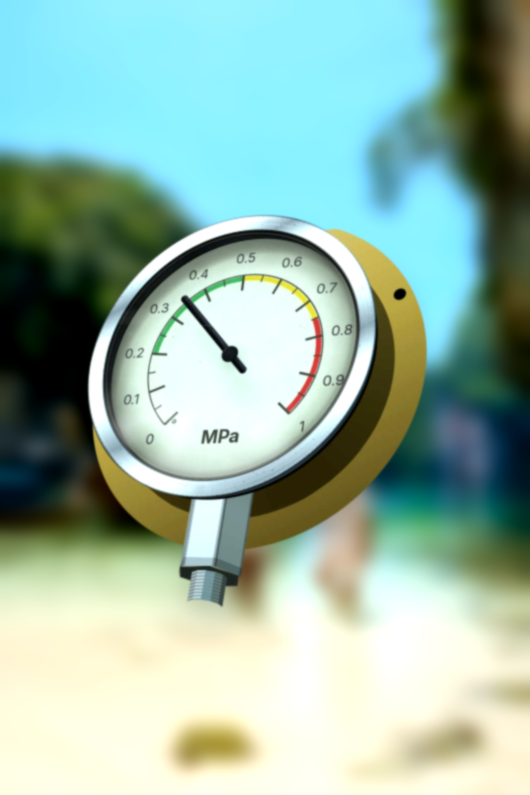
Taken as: MPa 0.35
